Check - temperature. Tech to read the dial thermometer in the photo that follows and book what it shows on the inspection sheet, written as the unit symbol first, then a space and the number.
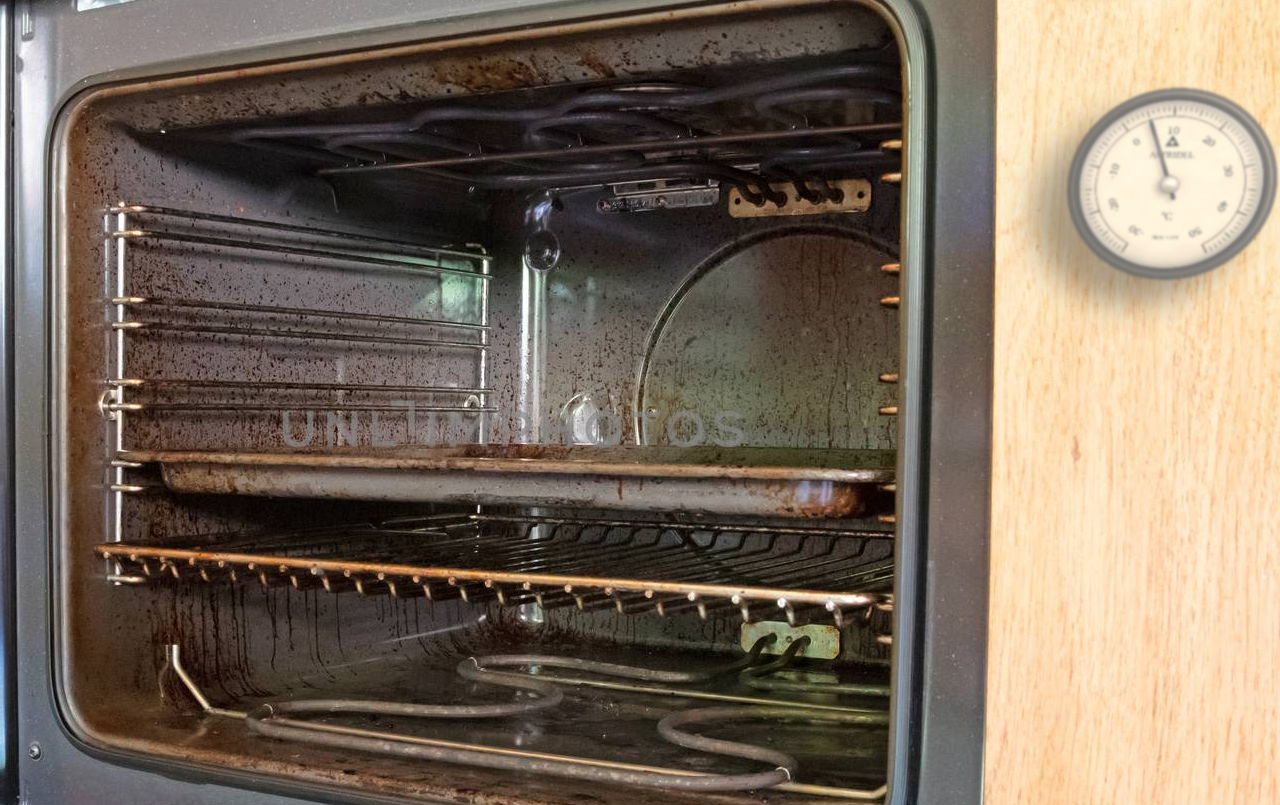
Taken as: °C 5
